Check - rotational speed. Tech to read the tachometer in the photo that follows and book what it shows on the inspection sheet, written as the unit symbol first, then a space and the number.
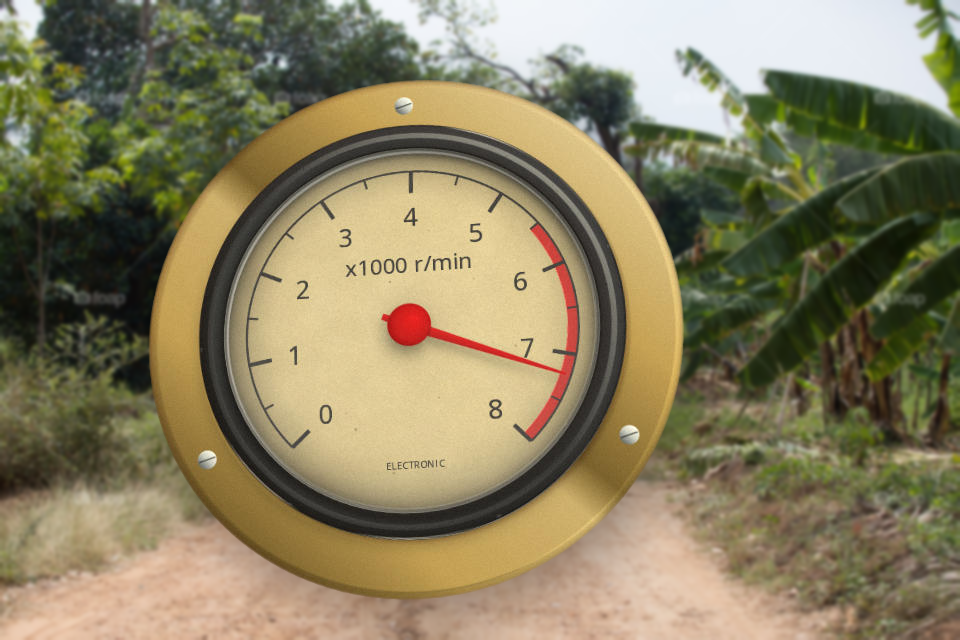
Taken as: rpm 7250
